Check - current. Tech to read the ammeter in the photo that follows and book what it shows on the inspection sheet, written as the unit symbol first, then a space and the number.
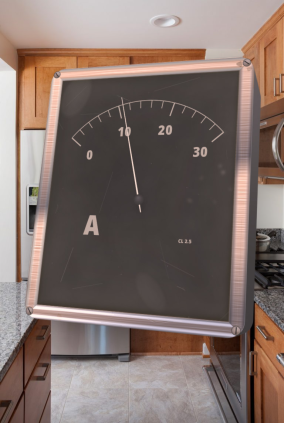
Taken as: A 11
